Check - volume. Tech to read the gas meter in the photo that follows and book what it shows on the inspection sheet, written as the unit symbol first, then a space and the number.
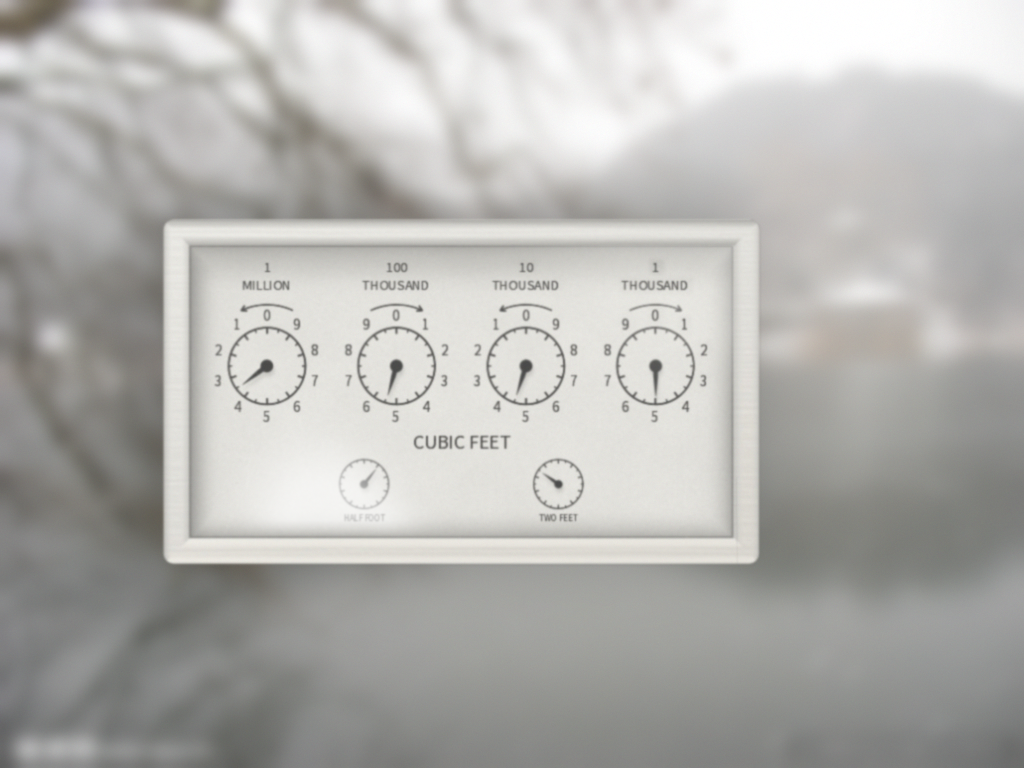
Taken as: ft³ 354500
